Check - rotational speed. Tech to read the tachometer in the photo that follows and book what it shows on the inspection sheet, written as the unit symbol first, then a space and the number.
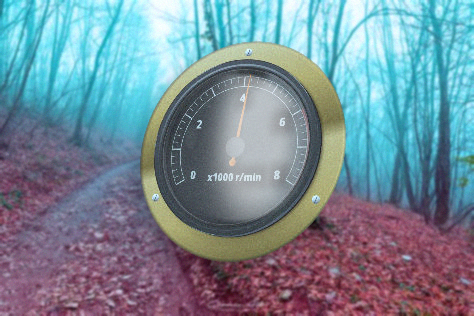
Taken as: rpm 4200
